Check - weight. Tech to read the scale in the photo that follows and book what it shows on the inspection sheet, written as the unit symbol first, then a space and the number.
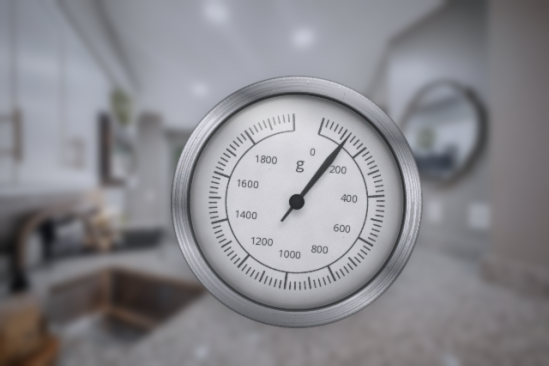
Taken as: g 120
